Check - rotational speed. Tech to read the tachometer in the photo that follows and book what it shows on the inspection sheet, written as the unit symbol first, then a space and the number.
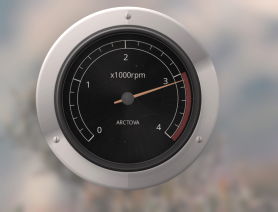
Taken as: rpm 3100
